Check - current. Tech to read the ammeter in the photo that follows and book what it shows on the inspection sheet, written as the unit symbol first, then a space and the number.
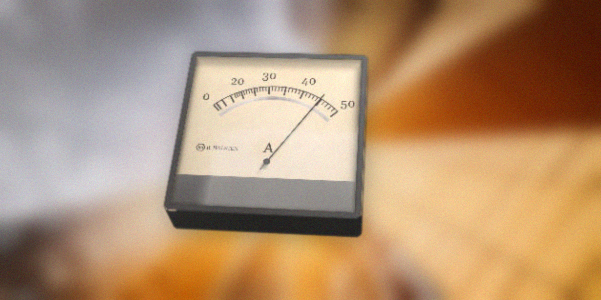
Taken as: A 45
